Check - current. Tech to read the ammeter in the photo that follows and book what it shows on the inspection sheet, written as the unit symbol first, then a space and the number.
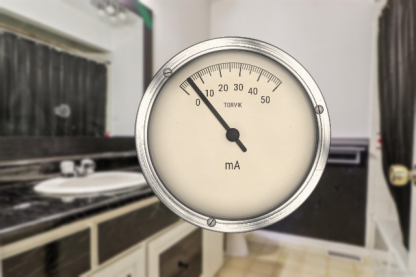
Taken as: mA 5
